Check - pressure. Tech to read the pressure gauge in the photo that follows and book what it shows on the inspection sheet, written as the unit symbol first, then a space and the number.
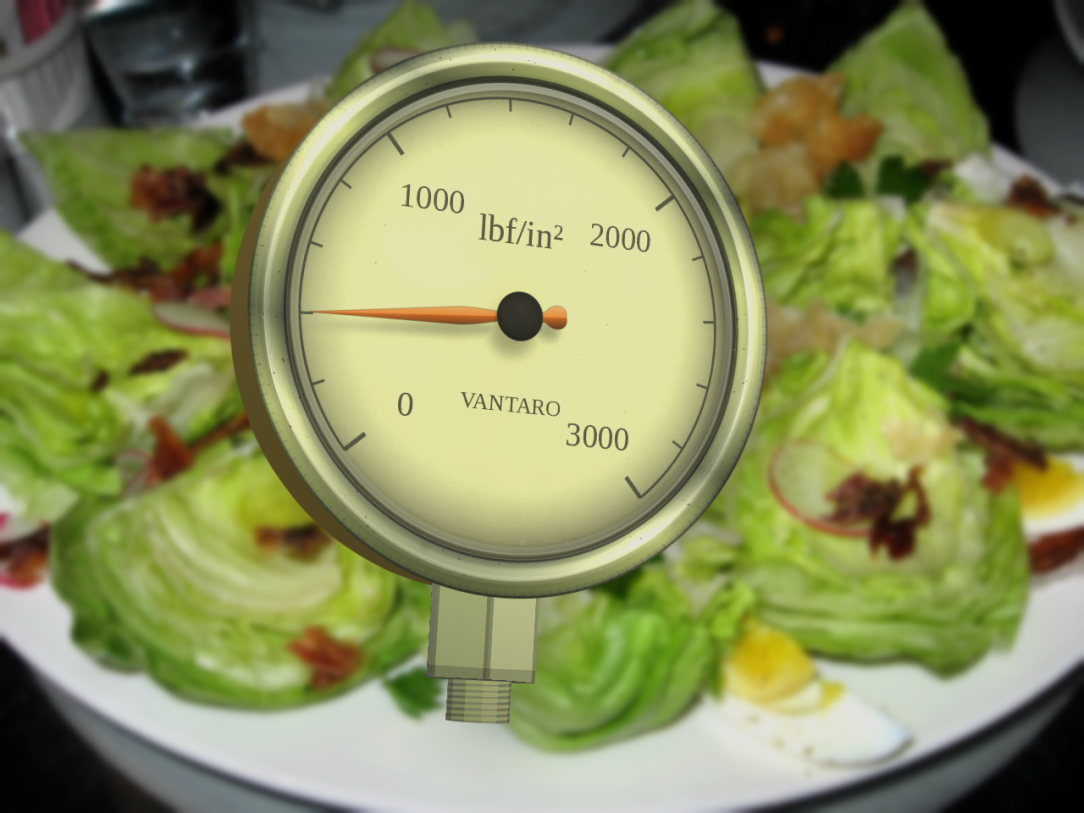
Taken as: psi 400
